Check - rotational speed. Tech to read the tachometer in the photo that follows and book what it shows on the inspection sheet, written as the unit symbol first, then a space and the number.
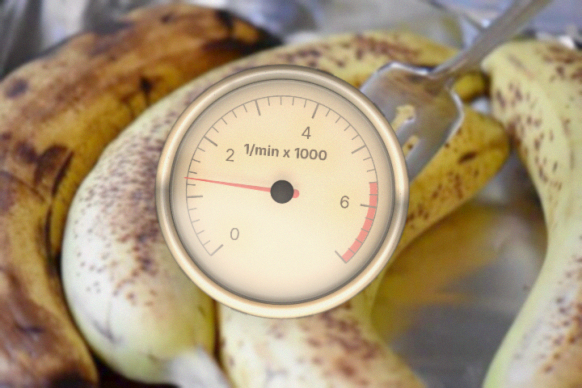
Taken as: rpm 1300
